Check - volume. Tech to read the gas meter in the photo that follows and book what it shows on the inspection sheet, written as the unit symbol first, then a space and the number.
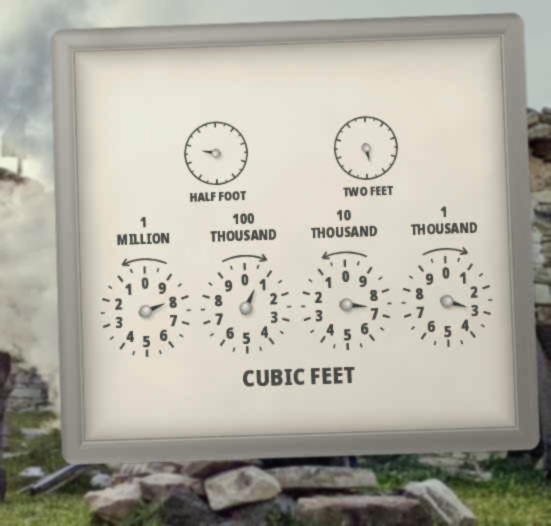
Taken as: ft³ 807300
